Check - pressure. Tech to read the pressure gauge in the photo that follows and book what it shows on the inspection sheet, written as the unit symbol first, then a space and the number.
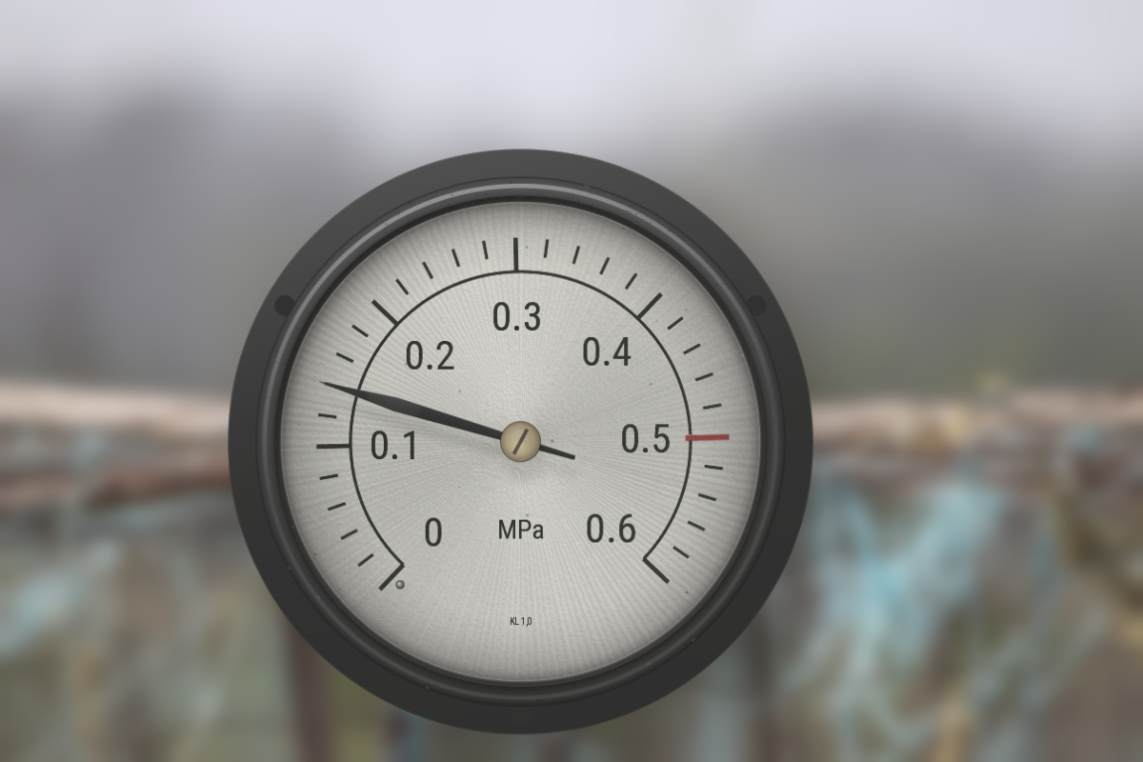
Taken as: MPa 0.14
